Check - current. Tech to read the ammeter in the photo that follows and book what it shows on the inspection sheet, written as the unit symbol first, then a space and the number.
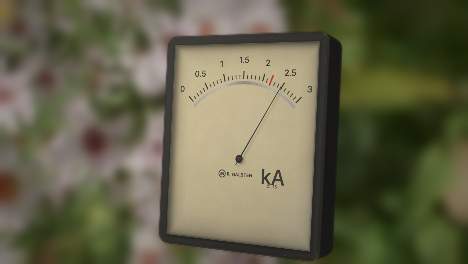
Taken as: kA 2.5
